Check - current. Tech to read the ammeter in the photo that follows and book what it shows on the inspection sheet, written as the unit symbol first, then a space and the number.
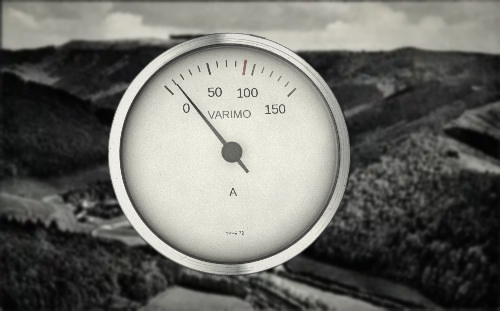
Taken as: A 10
